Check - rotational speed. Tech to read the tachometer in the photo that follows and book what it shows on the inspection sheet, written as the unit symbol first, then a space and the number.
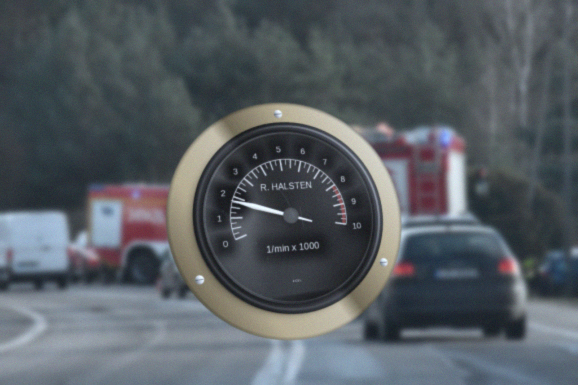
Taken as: rpm 1750
